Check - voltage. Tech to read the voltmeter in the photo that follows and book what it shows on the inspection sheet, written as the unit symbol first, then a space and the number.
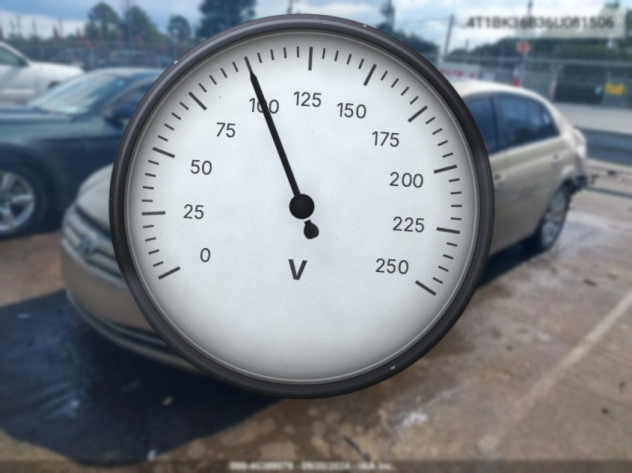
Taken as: V 100
